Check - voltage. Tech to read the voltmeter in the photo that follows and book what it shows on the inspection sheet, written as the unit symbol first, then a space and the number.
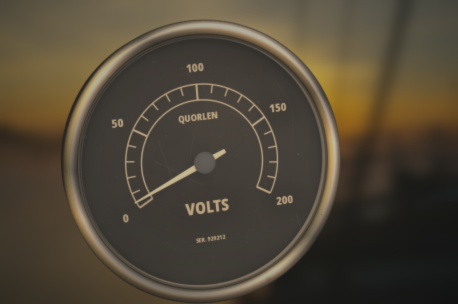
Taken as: V 5
